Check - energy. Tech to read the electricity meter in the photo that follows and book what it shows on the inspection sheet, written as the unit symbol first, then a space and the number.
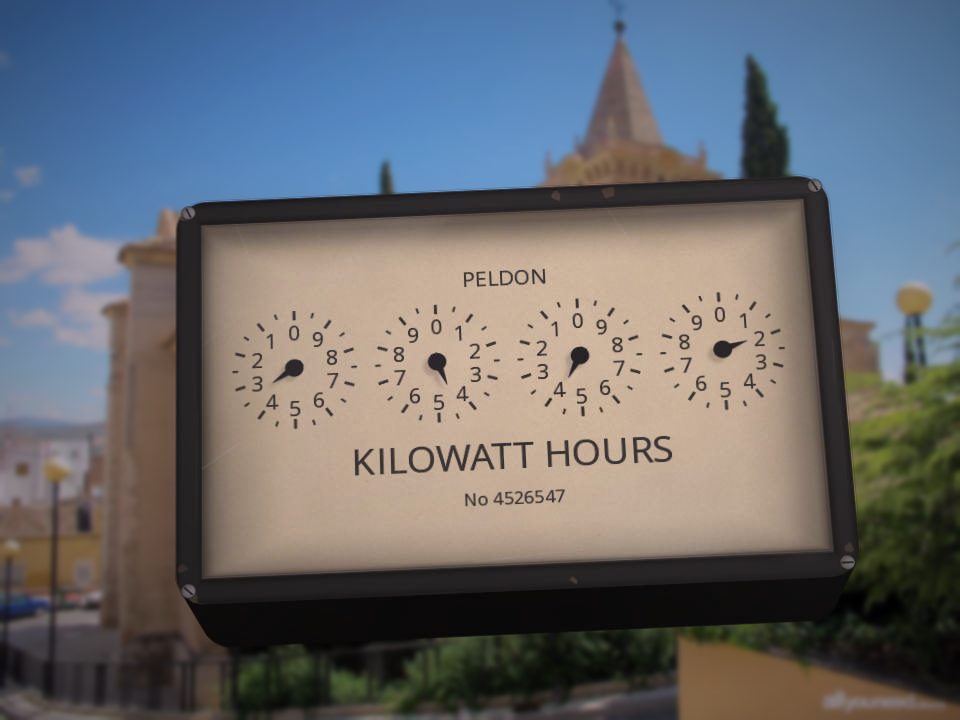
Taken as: kWh 3442
